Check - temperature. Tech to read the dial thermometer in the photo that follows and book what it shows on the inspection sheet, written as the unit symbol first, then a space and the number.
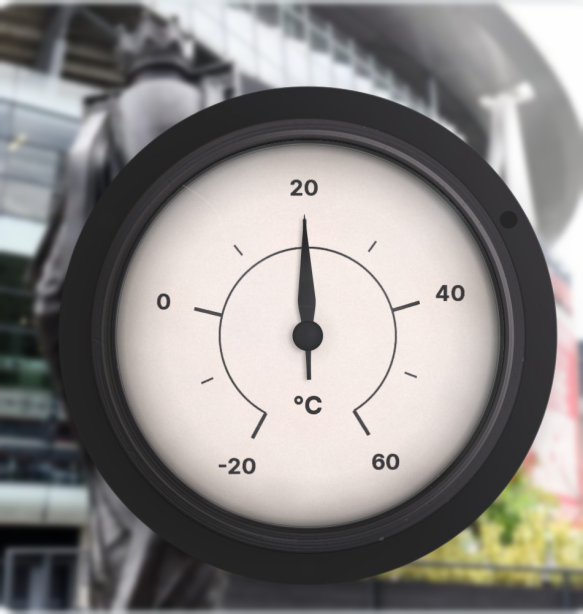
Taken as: °C 20
